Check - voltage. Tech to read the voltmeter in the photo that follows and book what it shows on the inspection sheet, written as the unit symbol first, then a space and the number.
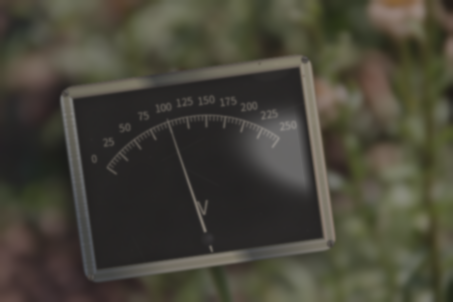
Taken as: V 100
